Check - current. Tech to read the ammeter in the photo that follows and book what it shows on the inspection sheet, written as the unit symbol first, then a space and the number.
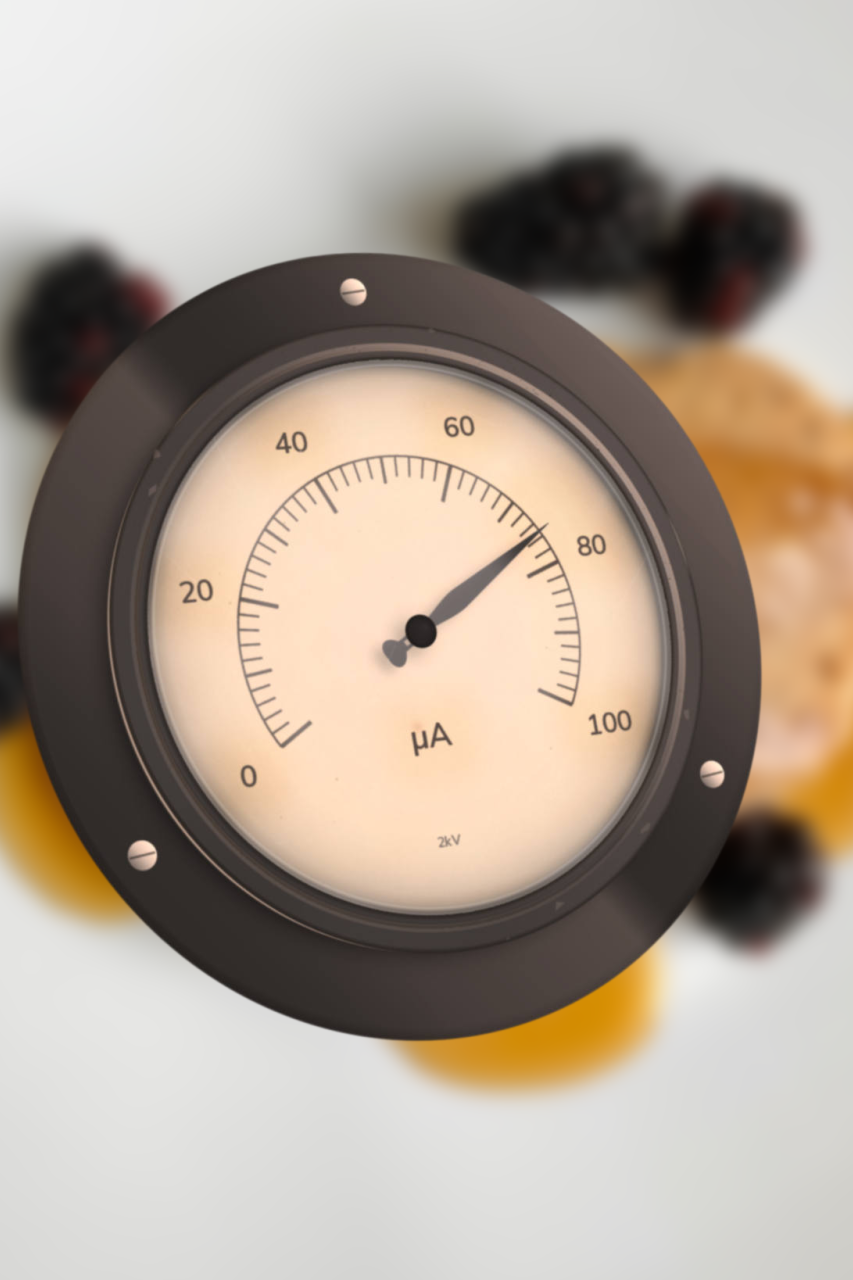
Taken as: µA 75
